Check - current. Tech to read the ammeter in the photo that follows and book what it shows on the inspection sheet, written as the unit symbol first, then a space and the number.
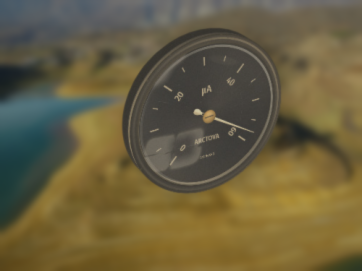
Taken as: µA 57.5
